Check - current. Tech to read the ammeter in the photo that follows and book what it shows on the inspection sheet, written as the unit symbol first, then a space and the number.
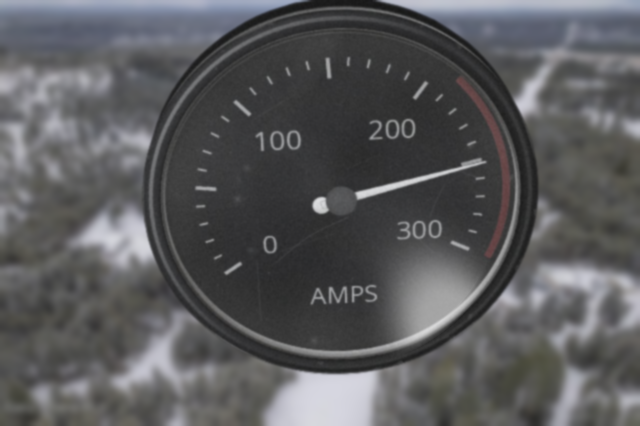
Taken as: A 250
